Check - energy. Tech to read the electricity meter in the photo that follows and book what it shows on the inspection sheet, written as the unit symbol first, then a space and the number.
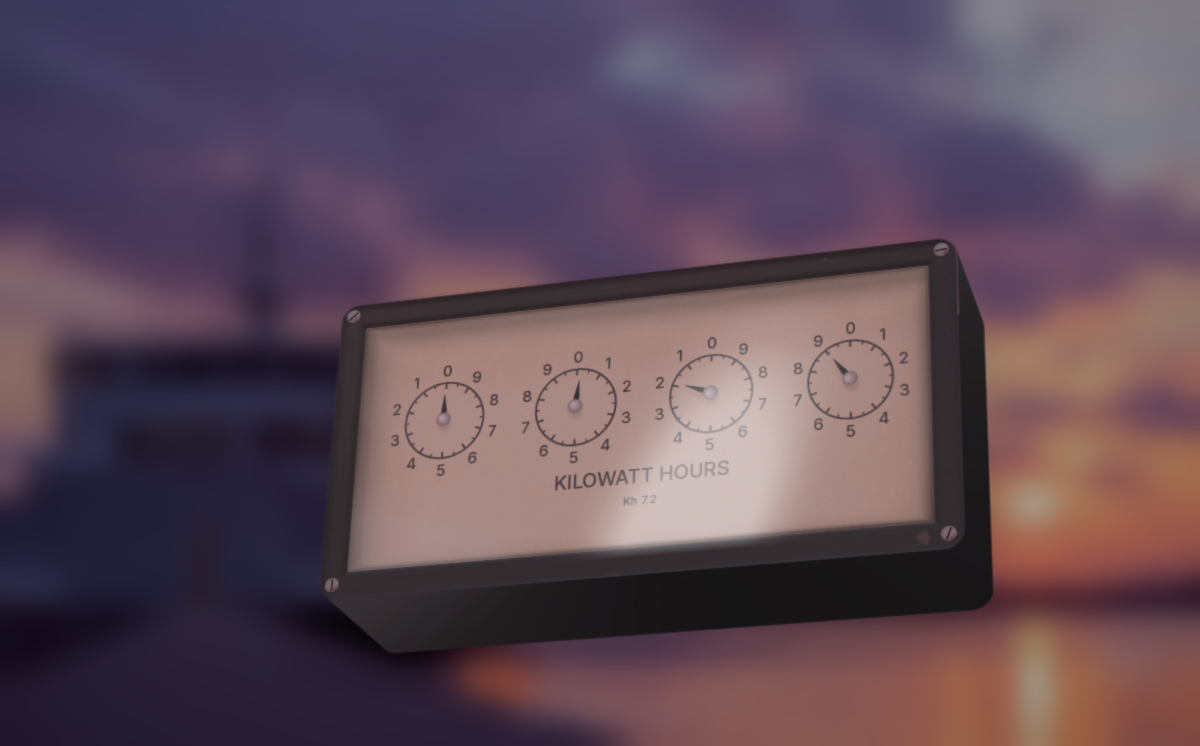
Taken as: kWh 19
